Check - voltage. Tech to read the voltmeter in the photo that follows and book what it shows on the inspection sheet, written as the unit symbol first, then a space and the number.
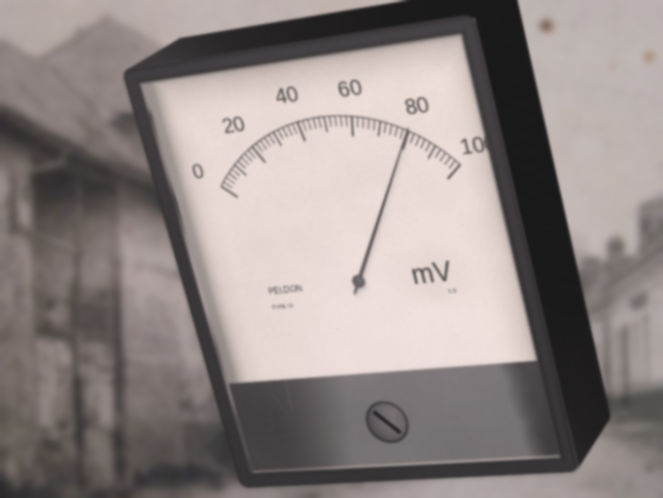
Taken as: mV 80
